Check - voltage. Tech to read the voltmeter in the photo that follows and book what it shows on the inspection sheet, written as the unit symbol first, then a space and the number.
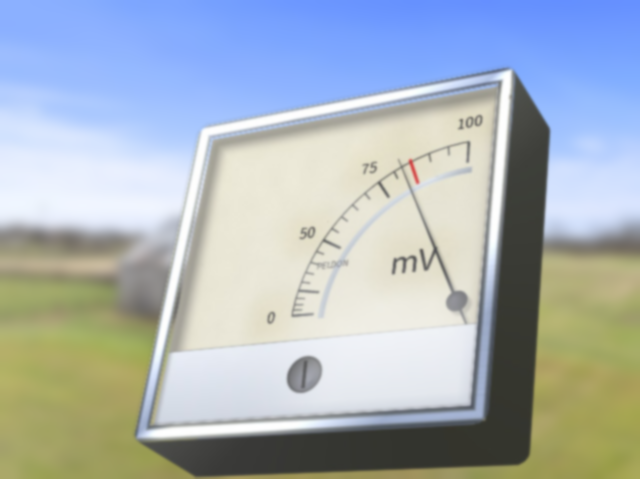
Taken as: mV 82.5
